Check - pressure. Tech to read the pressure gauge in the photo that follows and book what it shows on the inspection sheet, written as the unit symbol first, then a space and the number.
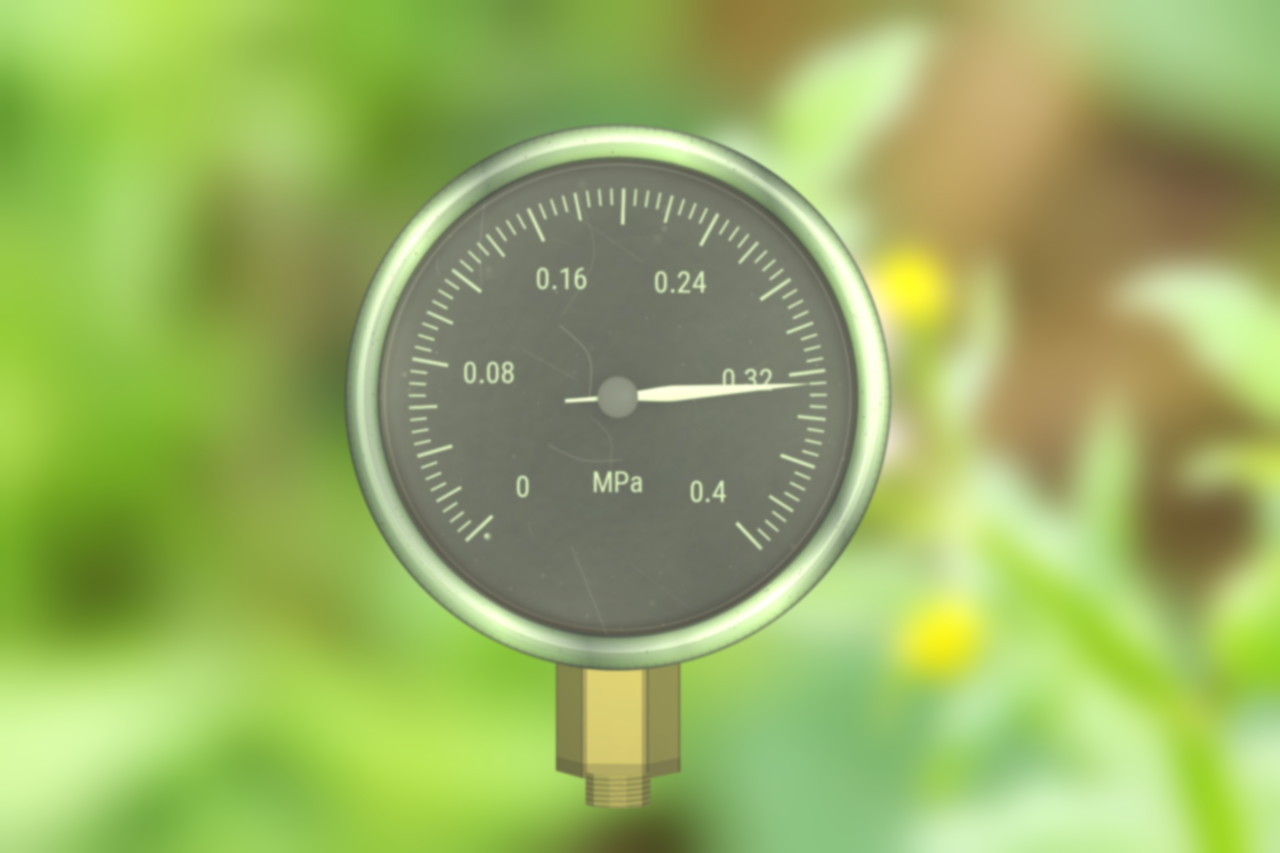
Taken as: MPa 0.325
